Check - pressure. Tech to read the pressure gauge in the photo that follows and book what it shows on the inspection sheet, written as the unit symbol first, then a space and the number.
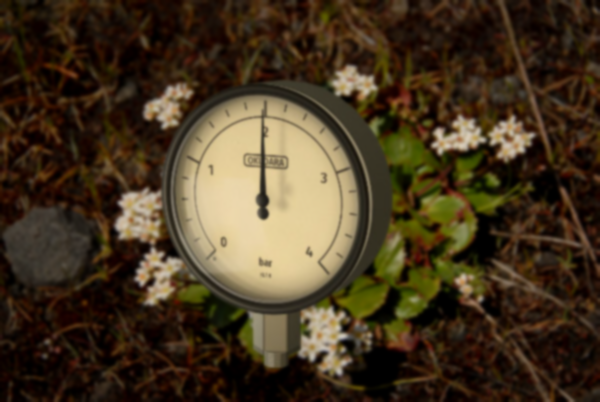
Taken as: bar 2
